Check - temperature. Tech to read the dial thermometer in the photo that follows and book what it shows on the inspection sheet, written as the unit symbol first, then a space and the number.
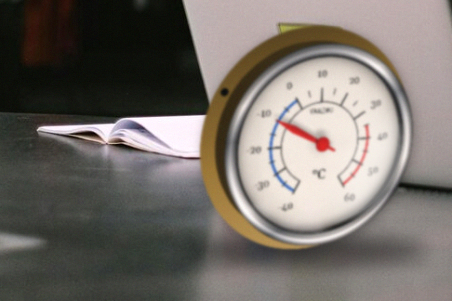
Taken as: °C -10
